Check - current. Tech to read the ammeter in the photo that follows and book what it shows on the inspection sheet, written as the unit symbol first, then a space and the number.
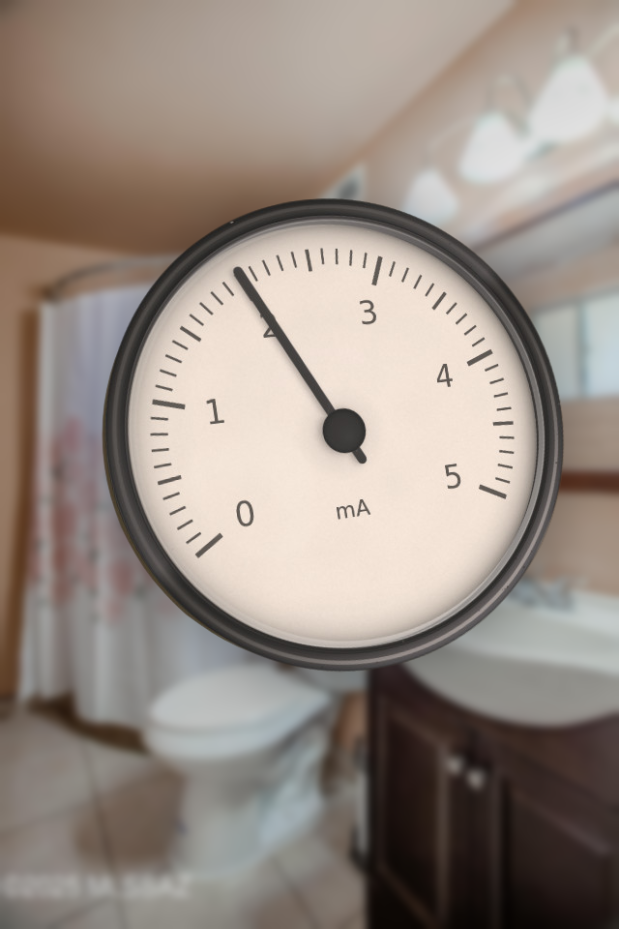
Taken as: mA 2
